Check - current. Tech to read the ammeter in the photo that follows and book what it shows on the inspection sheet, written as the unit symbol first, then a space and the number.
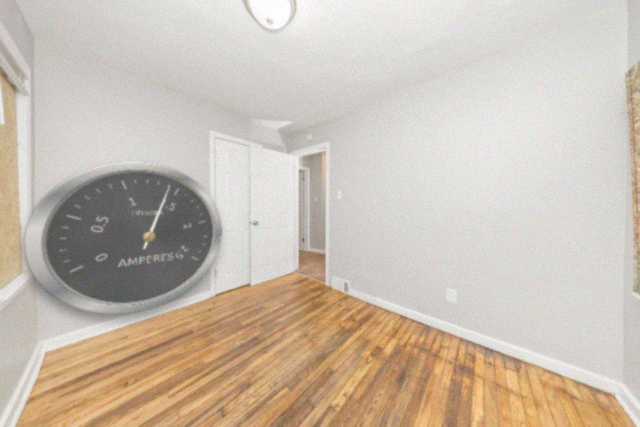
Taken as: A 1.4
